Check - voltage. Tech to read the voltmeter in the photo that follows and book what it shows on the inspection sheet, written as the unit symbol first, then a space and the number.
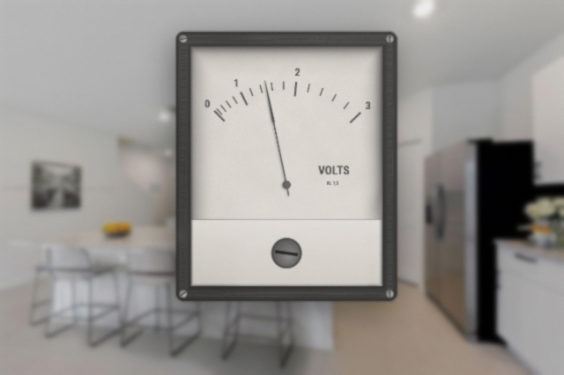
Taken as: V 1.5
